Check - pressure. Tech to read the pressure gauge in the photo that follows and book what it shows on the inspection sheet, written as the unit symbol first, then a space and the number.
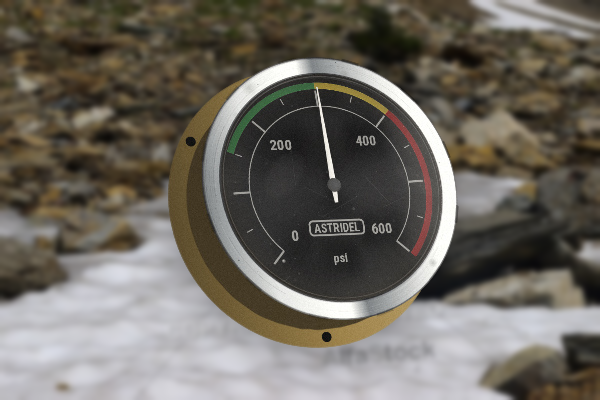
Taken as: psi 300
